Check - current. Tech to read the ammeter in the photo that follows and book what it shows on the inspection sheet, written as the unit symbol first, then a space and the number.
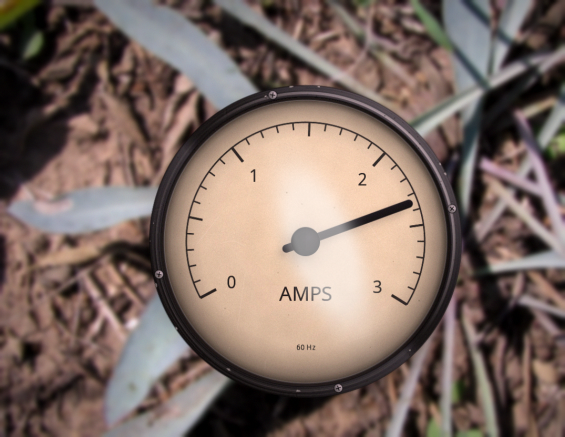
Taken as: A 2.35
